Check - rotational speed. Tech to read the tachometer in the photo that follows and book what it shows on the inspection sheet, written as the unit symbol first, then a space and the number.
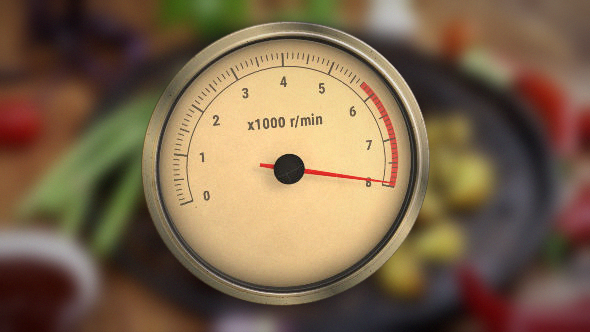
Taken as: rpm 7900
